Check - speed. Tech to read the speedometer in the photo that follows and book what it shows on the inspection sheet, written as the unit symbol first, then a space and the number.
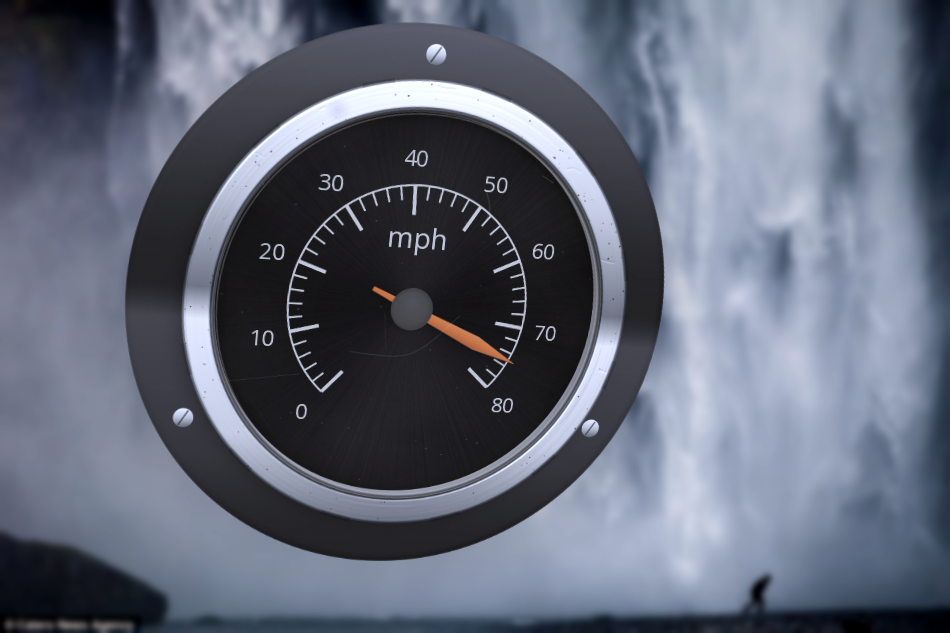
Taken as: mph 75
